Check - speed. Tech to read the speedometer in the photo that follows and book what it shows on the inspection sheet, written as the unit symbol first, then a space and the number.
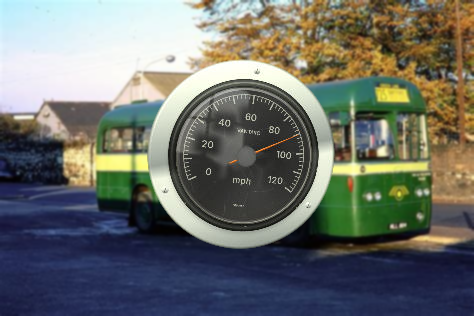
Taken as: mph 90
